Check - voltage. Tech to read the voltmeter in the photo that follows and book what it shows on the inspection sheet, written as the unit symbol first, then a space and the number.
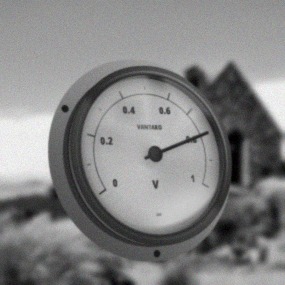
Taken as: V 0.8
